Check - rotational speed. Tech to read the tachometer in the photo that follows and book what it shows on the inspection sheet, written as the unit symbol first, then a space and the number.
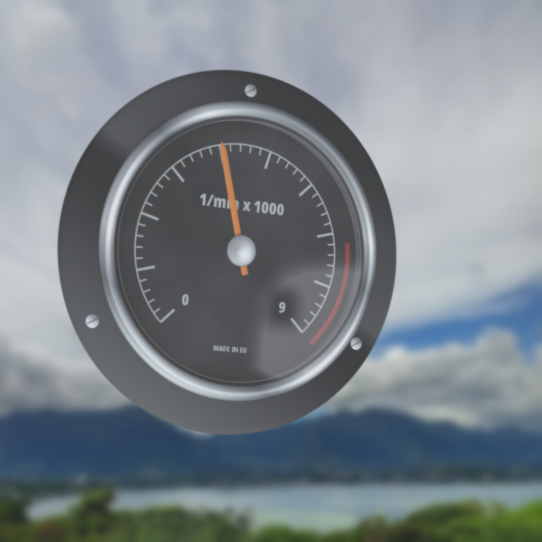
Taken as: rpm 4000
